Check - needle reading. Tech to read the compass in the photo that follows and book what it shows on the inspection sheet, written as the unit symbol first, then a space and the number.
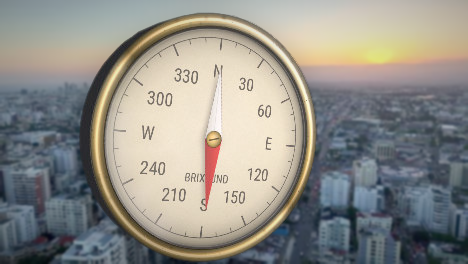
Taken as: ° 180
